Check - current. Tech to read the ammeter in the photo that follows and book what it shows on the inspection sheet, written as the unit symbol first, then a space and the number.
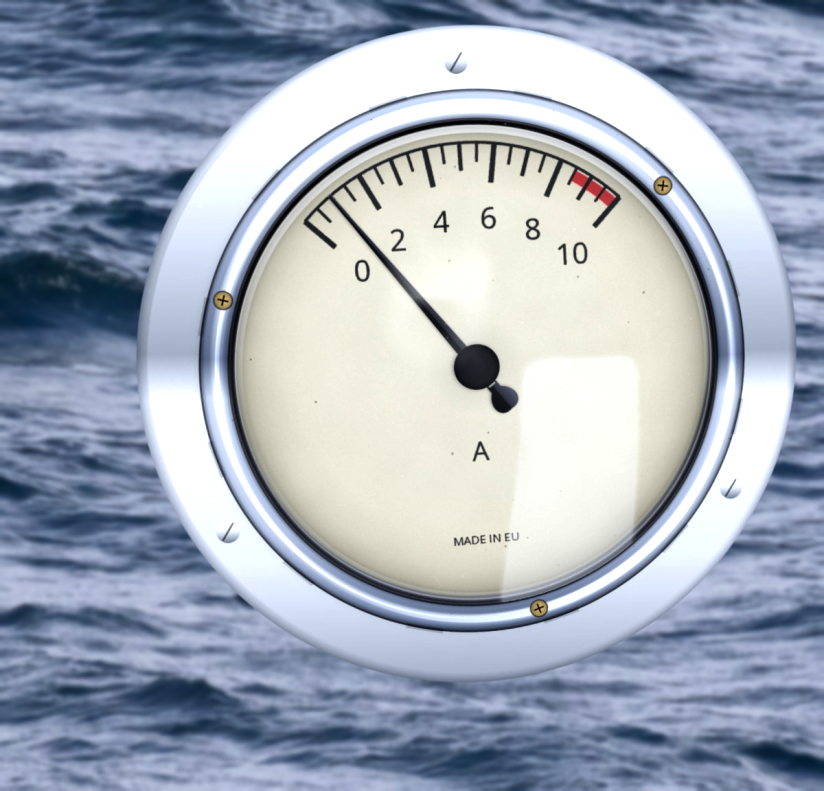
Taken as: A 1
